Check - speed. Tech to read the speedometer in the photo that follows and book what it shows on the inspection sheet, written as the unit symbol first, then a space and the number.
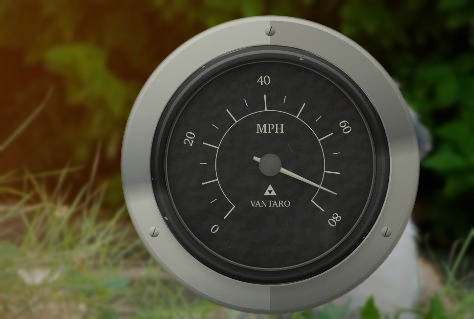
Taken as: mph 75
